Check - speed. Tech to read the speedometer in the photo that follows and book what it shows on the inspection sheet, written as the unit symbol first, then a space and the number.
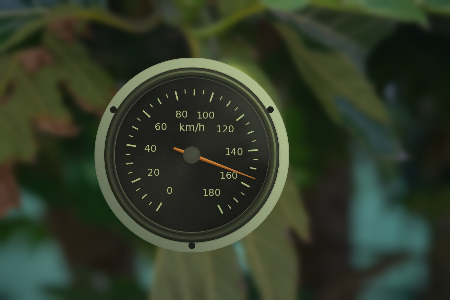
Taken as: km/h 155
